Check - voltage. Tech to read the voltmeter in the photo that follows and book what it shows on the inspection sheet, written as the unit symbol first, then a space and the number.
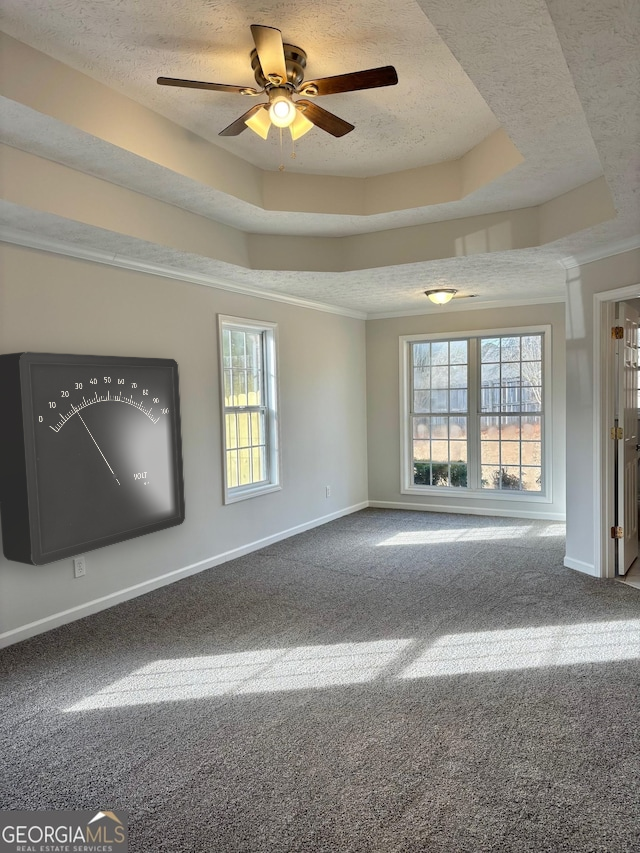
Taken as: V 20
